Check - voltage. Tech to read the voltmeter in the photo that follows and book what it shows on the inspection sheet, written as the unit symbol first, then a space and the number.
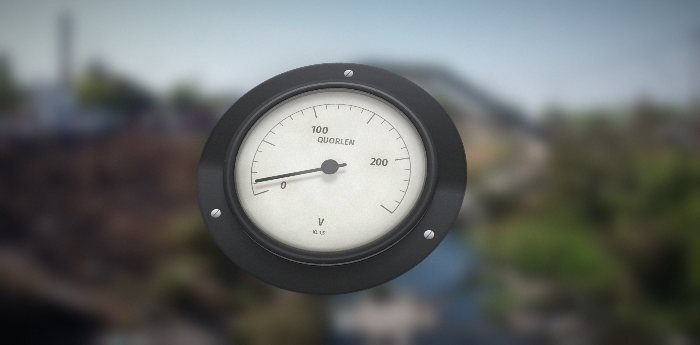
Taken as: V 10
